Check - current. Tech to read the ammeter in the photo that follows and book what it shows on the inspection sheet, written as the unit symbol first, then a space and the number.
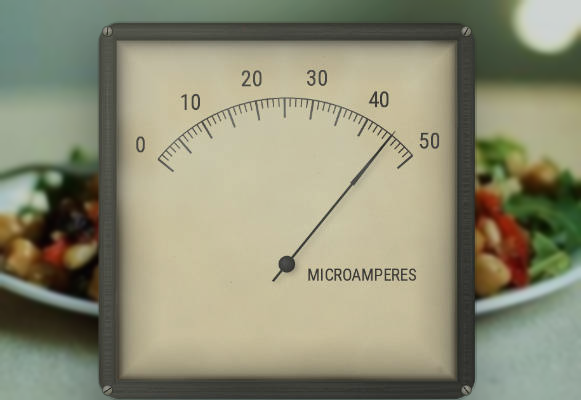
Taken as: µA 45
